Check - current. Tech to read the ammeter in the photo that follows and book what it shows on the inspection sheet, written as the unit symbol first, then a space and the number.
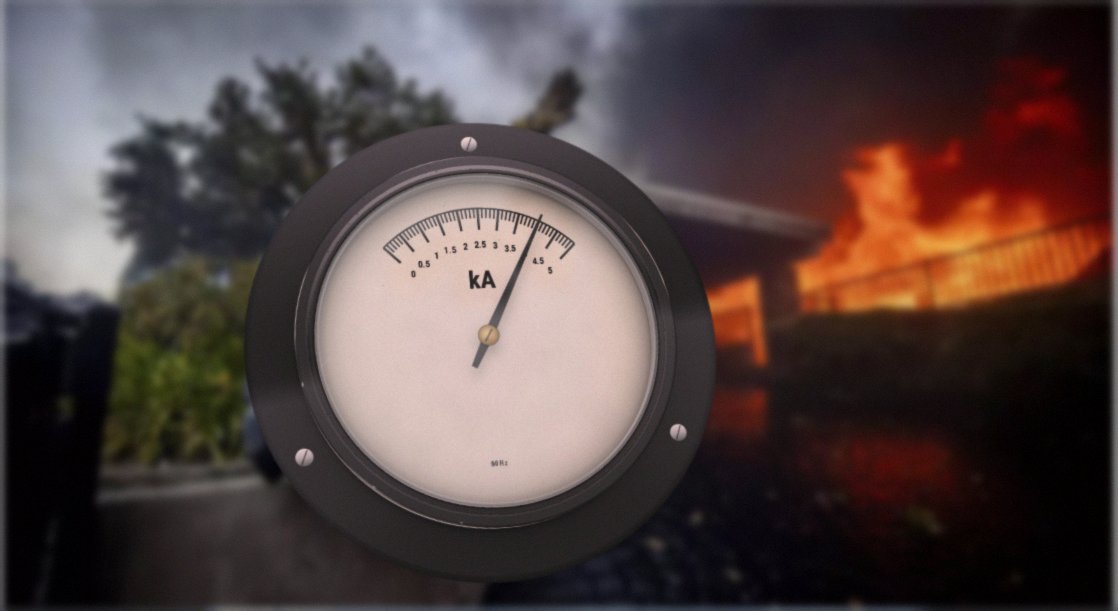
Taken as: kA 4
